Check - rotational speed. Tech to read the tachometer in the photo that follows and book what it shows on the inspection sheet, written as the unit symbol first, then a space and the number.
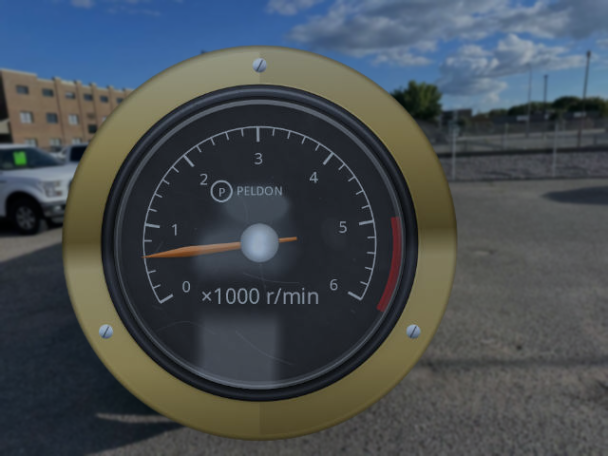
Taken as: rpm 600
